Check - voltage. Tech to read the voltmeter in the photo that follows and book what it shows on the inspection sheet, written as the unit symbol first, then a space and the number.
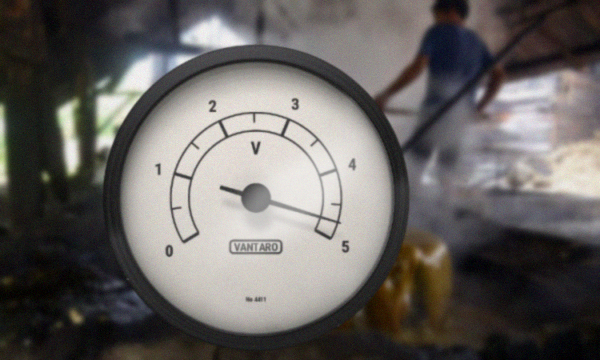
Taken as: V 4.75
